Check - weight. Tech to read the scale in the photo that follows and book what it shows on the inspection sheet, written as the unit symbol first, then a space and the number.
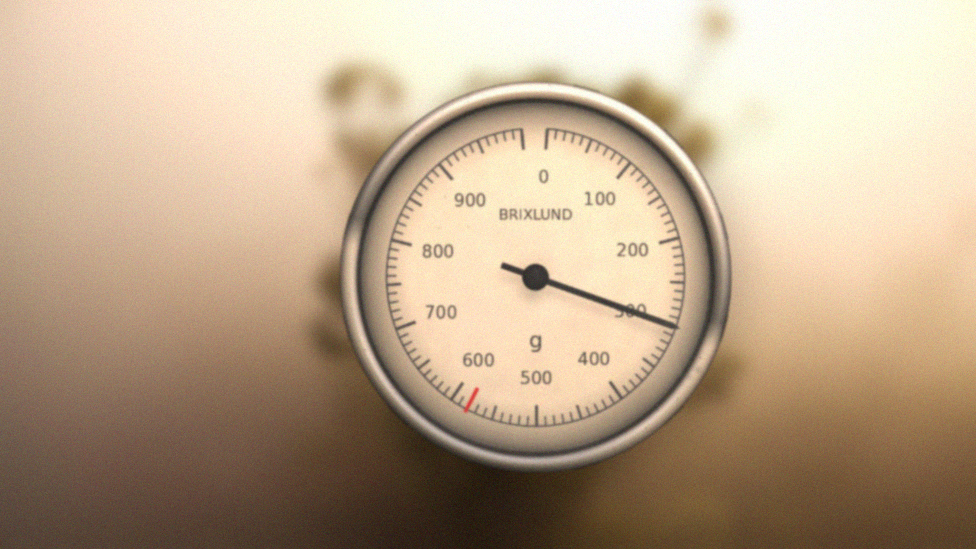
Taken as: g 300
